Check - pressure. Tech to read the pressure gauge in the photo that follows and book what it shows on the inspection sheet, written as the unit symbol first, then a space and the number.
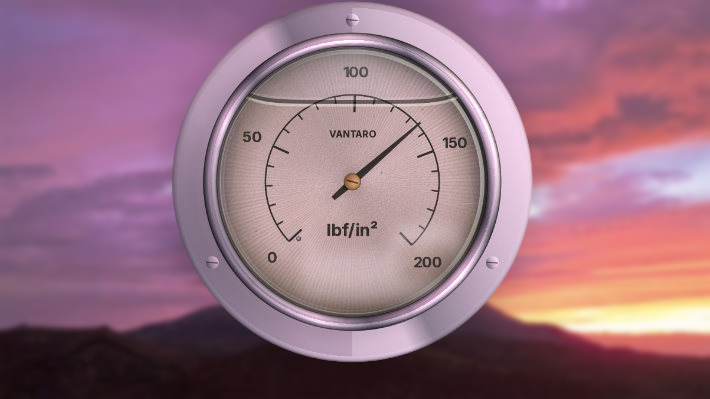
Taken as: psi 135
